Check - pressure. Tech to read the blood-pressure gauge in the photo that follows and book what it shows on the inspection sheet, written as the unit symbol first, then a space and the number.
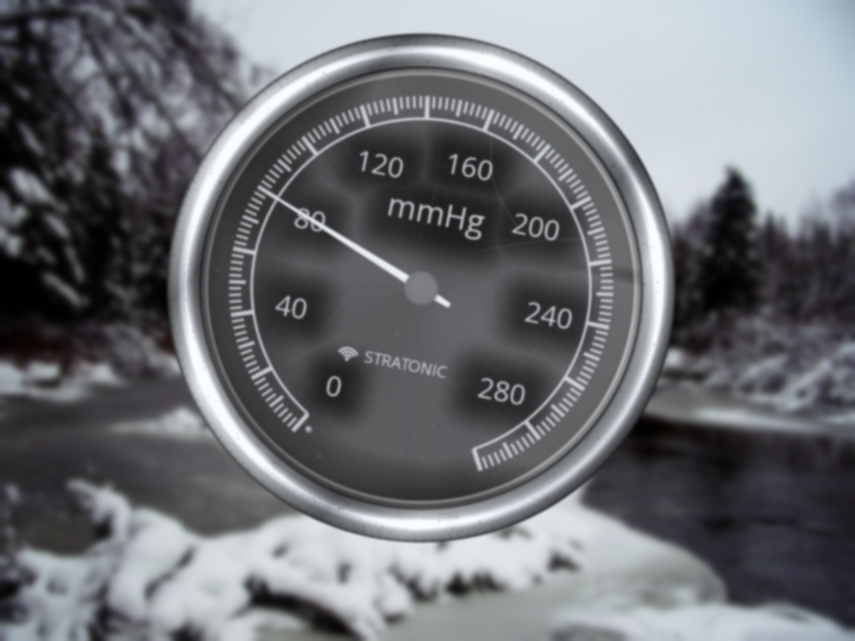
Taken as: mmHg 80
